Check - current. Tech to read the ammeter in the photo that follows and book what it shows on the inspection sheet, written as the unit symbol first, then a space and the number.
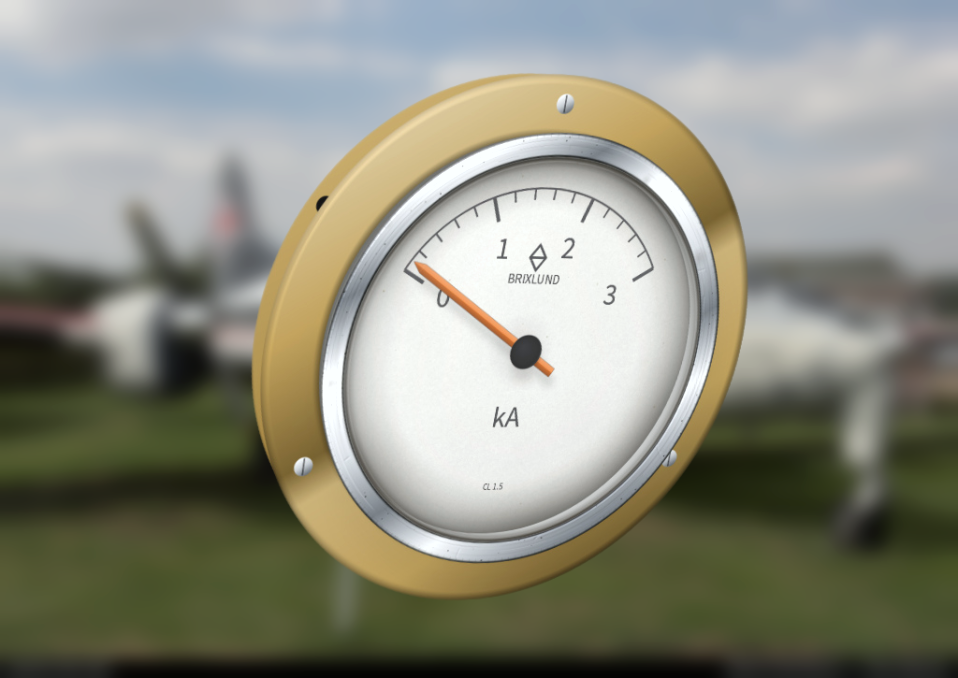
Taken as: kA 0.1
